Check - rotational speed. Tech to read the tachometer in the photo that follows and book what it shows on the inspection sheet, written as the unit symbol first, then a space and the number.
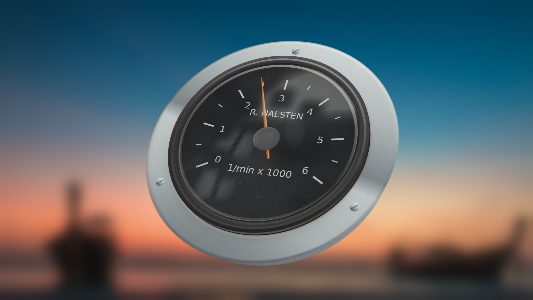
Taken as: rpm 2500
